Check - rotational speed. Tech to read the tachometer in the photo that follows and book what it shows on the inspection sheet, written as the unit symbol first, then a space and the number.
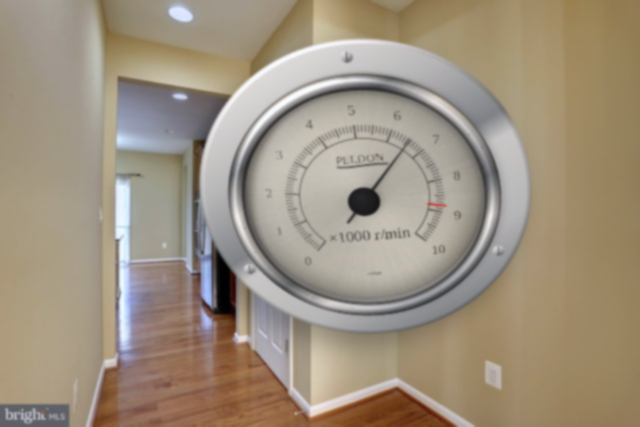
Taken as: rpm 6500
